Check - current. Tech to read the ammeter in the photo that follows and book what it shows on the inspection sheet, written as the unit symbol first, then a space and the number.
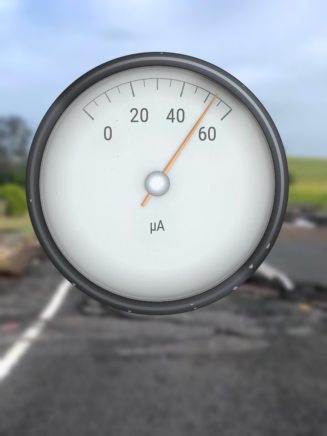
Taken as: µA 52.5
